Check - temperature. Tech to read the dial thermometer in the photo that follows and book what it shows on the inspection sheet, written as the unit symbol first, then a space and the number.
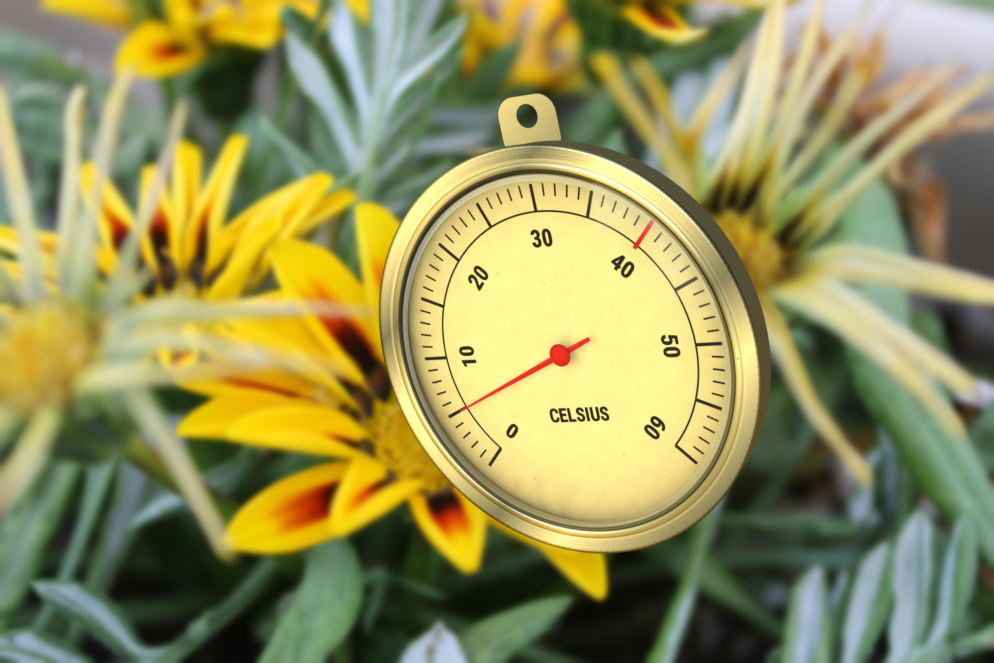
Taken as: °C 5
